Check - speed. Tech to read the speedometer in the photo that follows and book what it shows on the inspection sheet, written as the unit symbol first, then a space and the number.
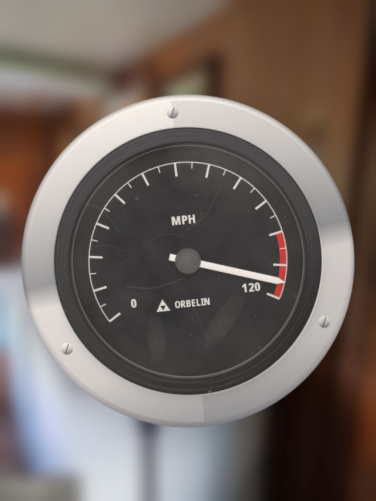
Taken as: mph 115
